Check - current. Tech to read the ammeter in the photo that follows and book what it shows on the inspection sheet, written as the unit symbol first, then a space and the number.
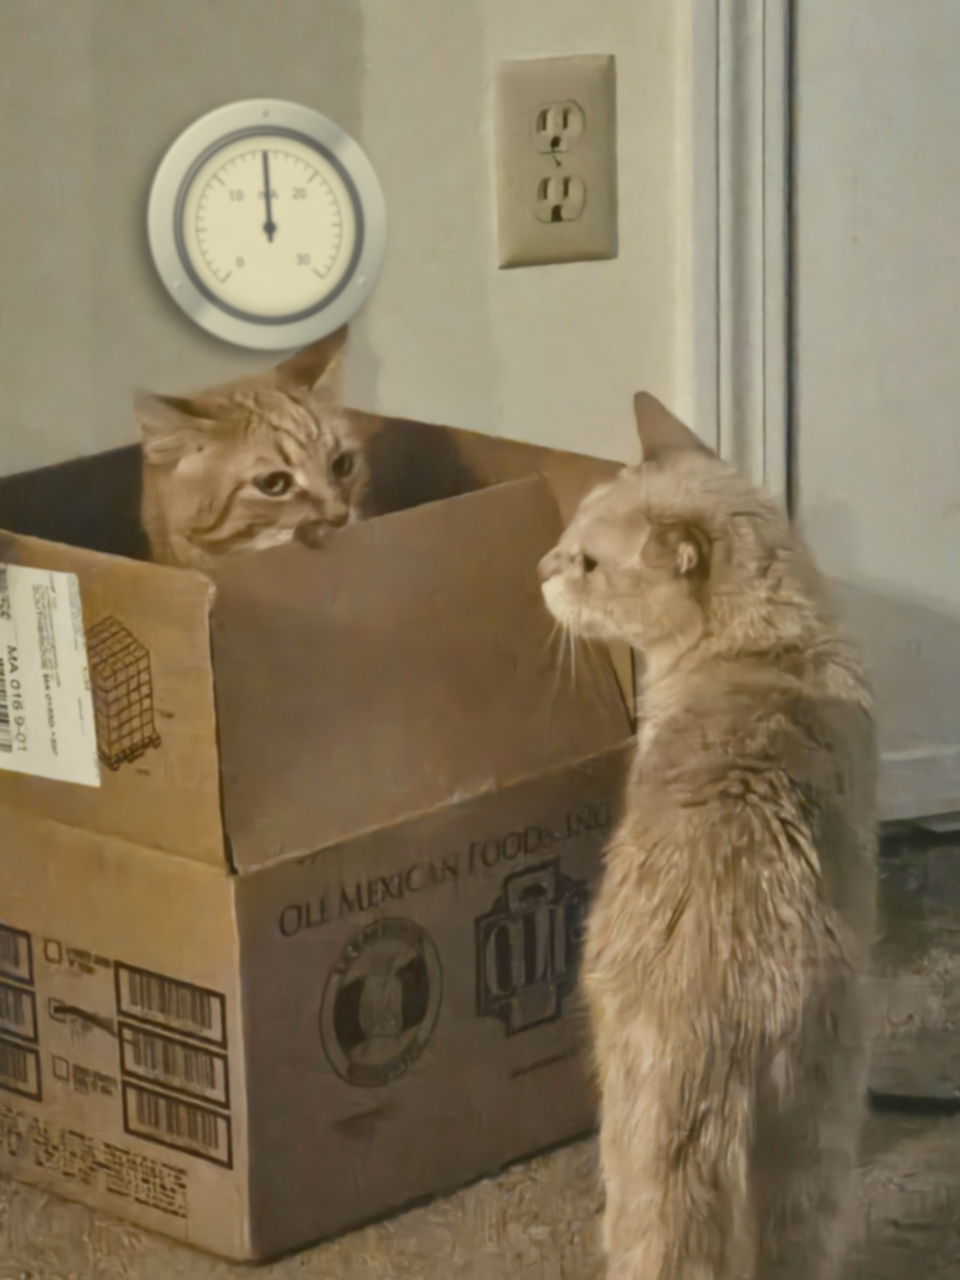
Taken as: mA 15
